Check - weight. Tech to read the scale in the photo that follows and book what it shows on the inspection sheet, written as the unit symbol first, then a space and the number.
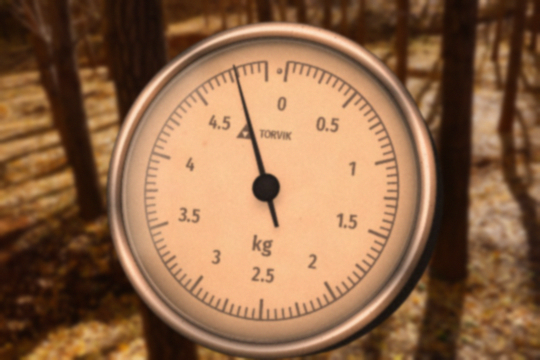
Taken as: kg 4.8
